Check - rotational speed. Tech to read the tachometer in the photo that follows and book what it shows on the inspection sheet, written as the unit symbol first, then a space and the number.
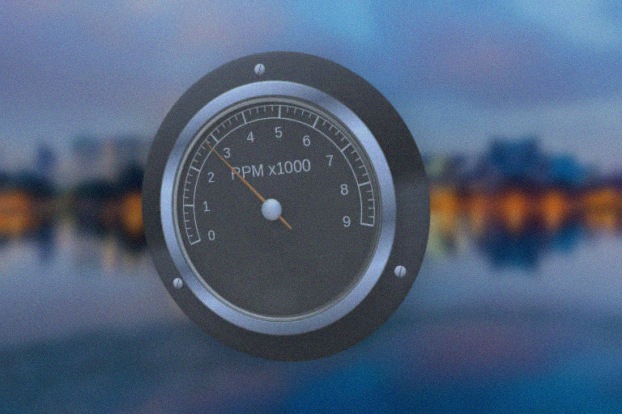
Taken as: rpm 2800
